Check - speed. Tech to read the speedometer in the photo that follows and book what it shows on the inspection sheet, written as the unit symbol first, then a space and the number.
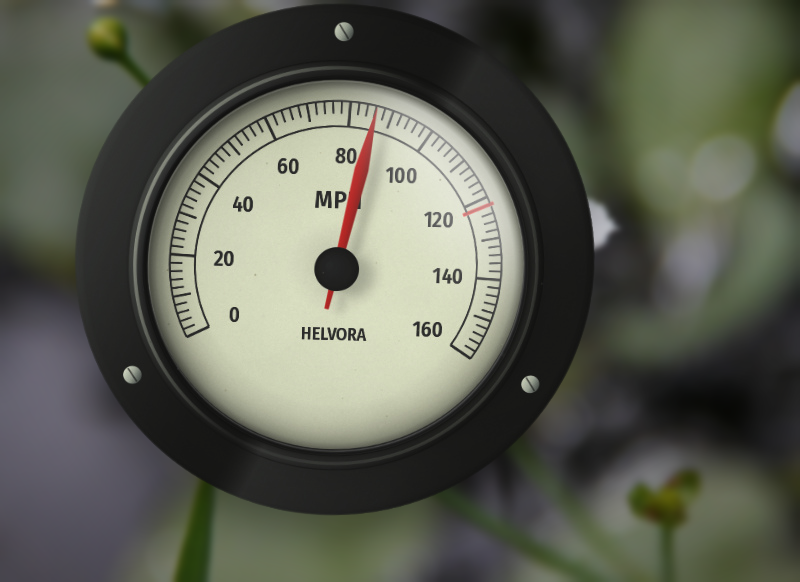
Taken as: mph 86
